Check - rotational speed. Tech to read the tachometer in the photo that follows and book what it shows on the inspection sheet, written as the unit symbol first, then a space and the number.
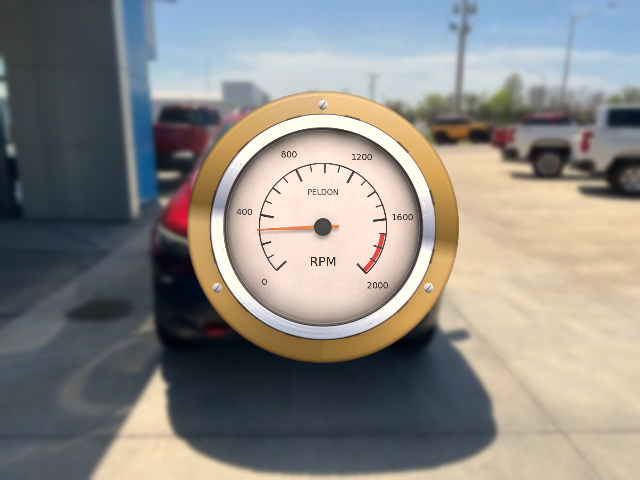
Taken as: rpm 300
